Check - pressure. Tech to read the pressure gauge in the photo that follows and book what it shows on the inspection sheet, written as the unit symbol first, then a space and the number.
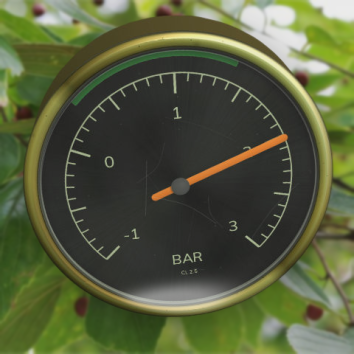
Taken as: bar 2
